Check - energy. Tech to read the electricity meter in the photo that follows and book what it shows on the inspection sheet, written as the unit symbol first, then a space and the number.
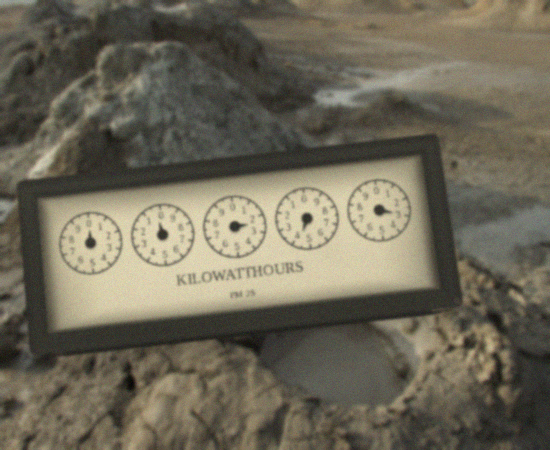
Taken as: kWh 243
